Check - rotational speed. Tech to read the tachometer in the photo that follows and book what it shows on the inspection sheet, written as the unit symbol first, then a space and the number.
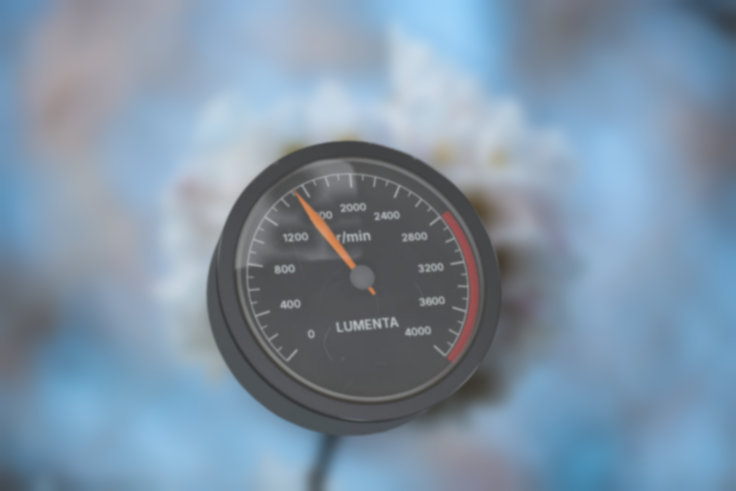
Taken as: rpm 1500
